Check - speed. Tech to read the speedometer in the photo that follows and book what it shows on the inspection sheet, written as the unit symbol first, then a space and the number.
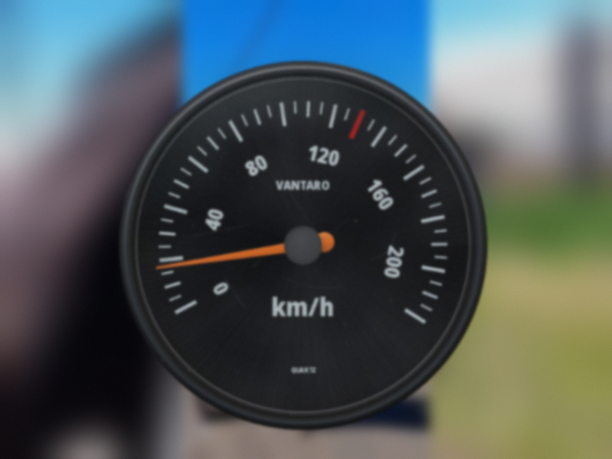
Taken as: km/h 17.5
